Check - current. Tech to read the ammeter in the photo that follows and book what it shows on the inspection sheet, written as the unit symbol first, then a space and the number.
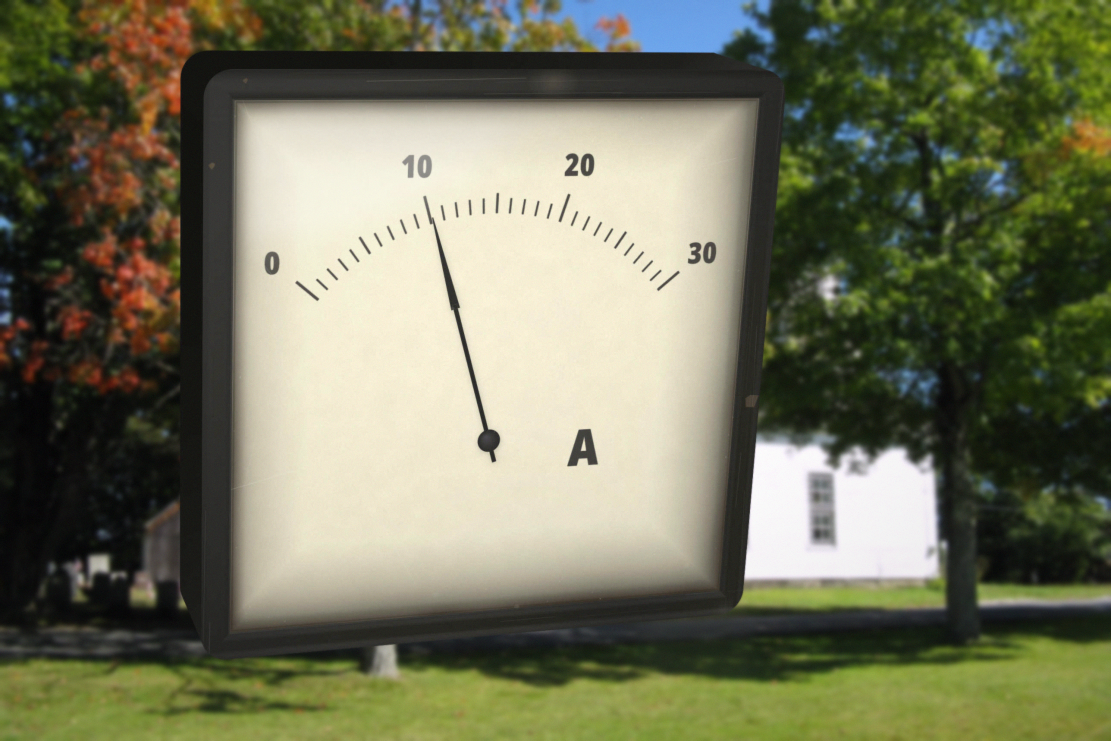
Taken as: A 10
